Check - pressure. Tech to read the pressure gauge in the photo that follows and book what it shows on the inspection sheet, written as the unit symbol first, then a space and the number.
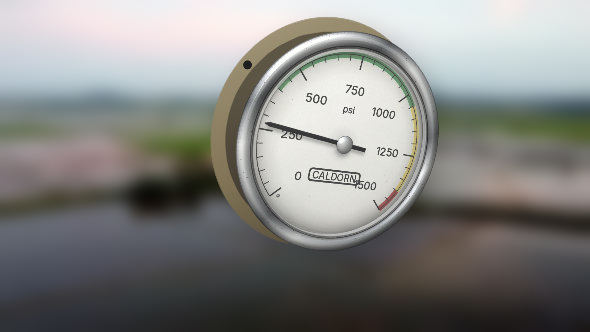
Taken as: psi 275
